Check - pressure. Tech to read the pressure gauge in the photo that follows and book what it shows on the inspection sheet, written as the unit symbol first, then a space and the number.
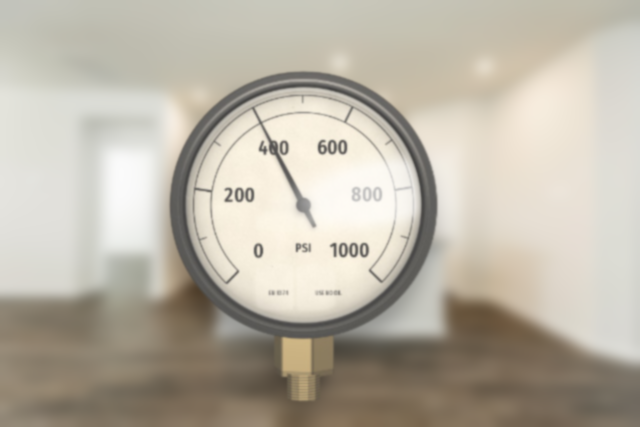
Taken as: psi 400
